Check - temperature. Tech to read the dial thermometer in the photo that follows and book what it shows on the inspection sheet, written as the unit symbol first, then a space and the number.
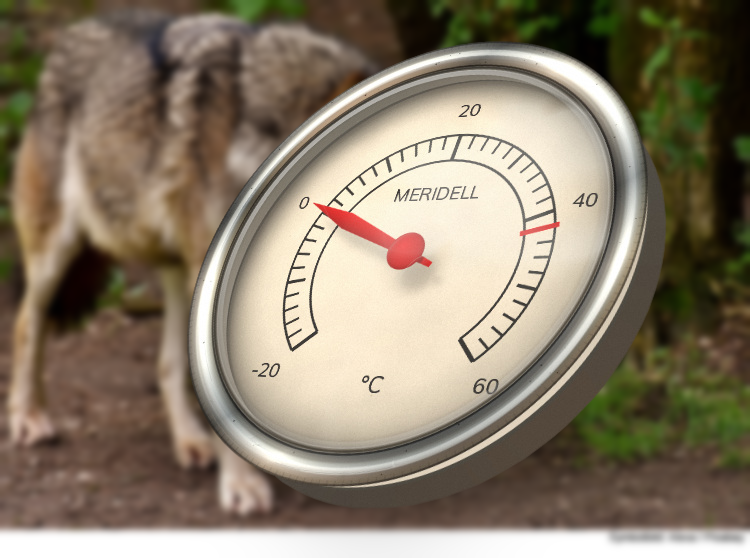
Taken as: °C 0
